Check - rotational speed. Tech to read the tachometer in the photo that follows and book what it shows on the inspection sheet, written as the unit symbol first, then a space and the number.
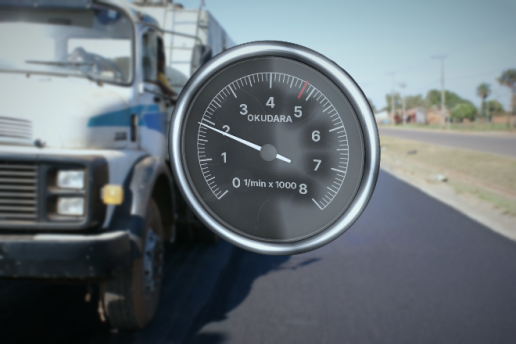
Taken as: rpm 1900
